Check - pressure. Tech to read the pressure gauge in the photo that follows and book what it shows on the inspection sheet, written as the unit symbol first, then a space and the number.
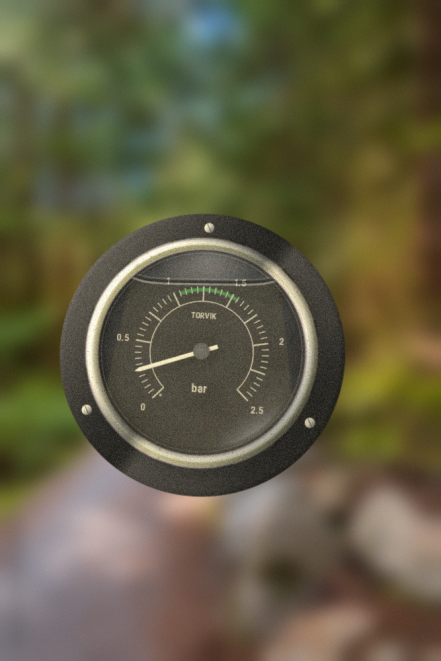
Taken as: bar 0.25
